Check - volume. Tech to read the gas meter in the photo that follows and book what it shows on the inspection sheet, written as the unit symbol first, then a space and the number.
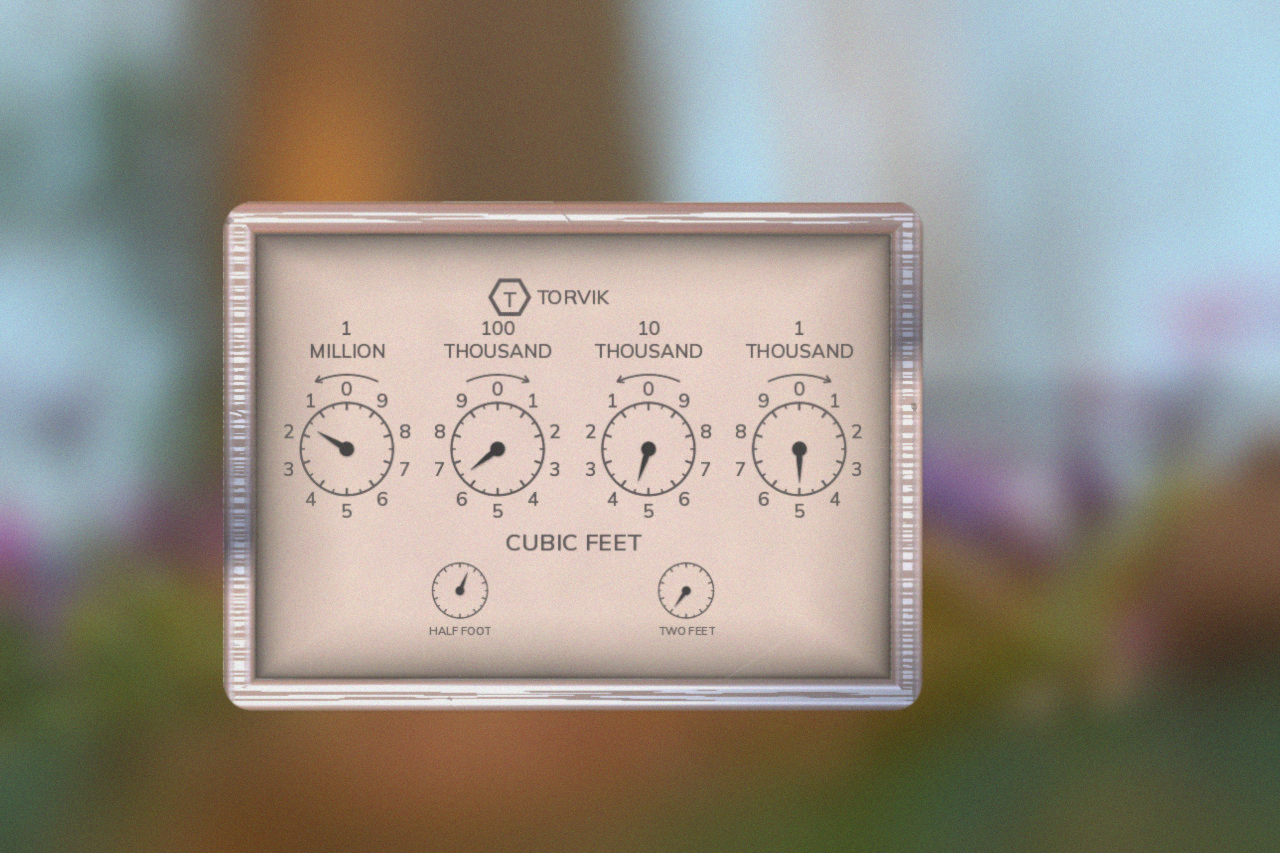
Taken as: ft³ 164500
